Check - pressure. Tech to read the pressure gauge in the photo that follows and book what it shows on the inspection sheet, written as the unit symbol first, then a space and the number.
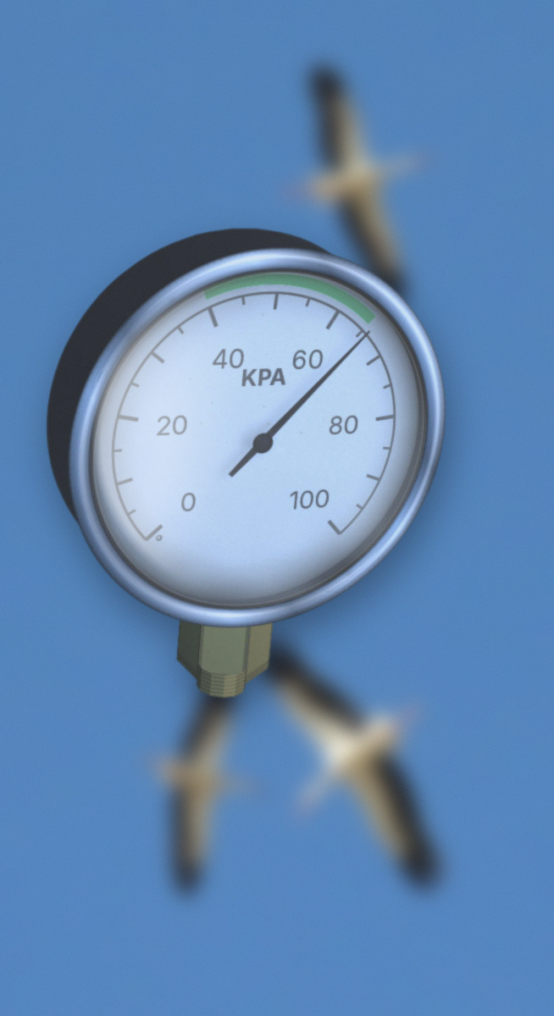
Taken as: kPa 65
